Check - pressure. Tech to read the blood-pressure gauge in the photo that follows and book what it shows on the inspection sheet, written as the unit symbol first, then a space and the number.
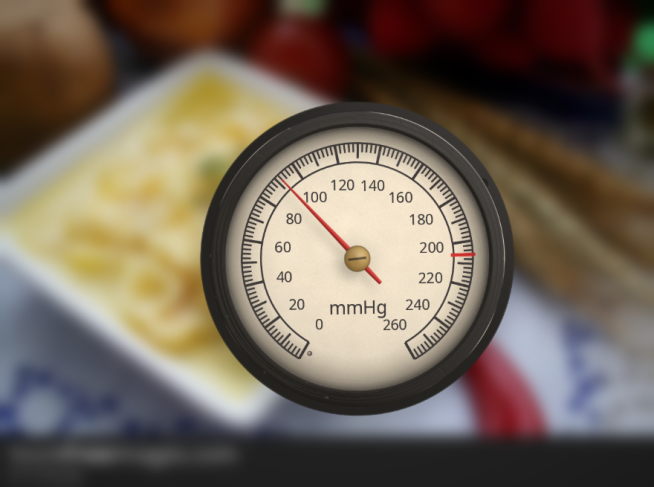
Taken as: mmHg 92
